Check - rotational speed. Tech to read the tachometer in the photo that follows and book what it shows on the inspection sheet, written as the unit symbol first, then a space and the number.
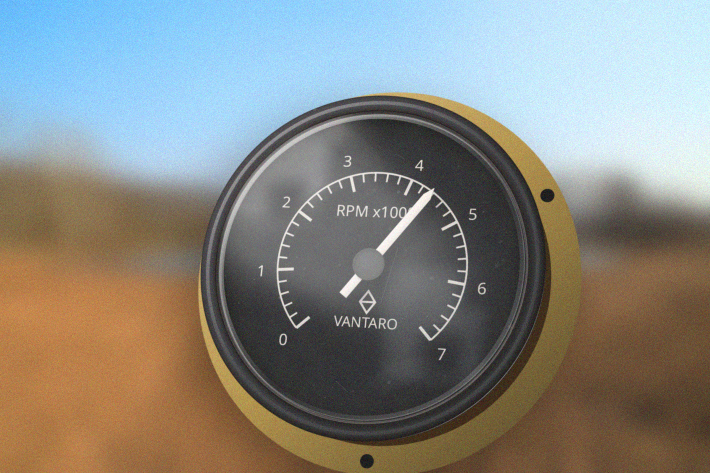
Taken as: rpm 4400
